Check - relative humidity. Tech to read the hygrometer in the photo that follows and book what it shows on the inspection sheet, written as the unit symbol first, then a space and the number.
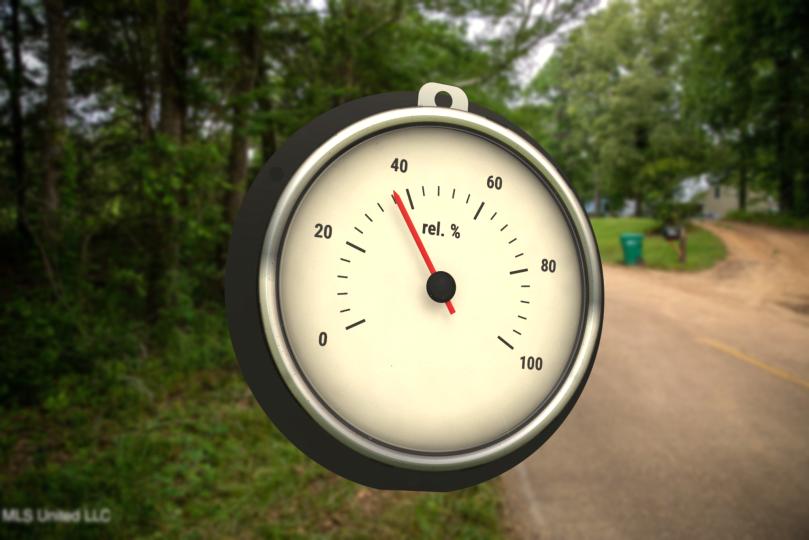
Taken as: % 36
